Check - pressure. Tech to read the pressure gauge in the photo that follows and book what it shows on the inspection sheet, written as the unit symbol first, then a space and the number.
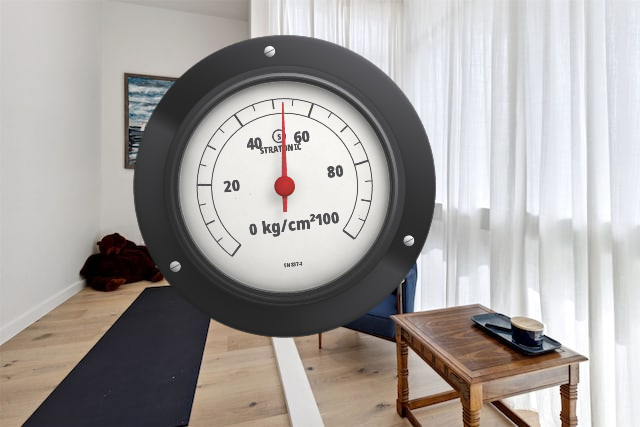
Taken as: kg/cm² 52.5
